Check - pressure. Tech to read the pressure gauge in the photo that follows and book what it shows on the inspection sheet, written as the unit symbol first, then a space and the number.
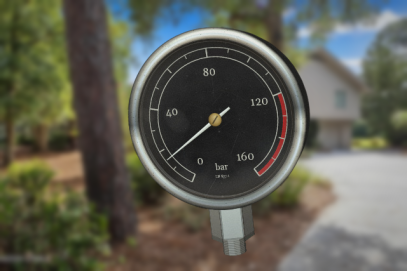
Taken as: bar 15
